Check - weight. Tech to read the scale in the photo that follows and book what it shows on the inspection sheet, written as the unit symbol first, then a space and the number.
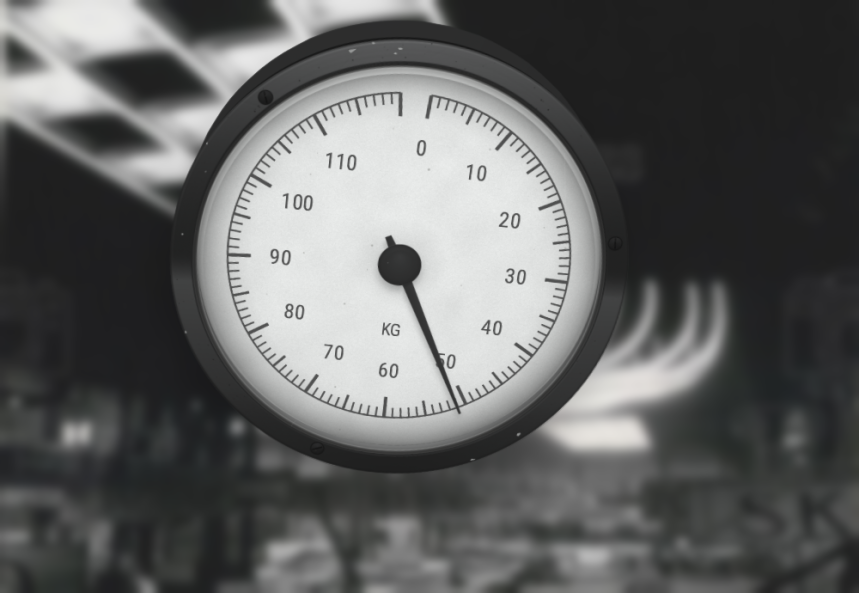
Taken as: kg 51
